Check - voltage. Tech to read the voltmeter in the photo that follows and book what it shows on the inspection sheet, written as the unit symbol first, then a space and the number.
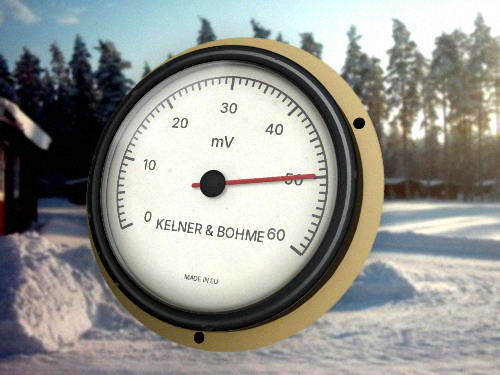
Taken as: mV 50
